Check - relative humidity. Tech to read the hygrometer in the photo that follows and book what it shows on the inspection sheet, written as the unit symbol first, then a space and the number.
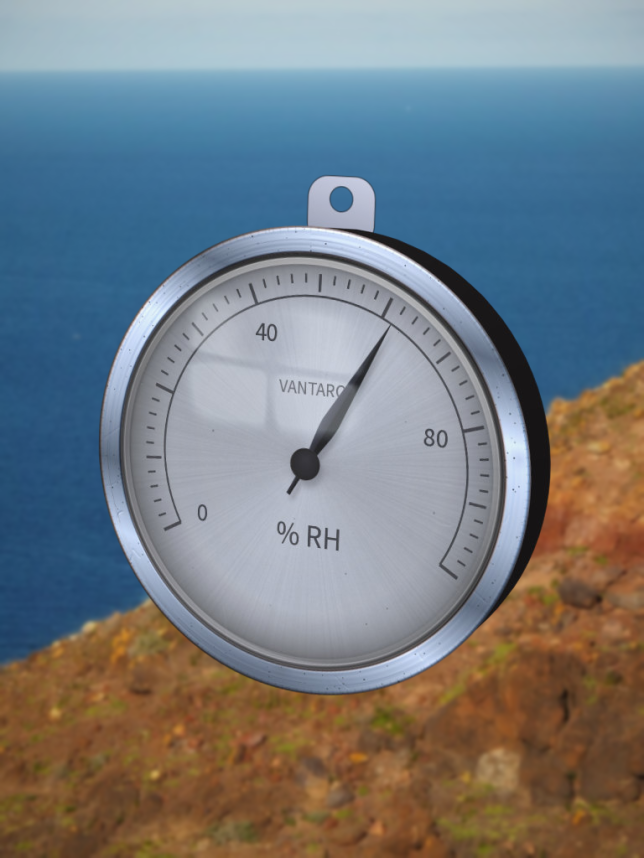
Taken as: % 62
